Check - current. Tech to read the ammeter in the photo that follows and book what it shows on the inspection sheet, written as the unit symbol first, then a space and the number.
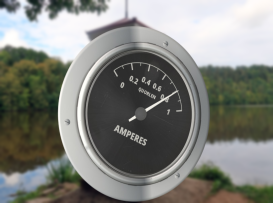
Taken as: A 0.8
